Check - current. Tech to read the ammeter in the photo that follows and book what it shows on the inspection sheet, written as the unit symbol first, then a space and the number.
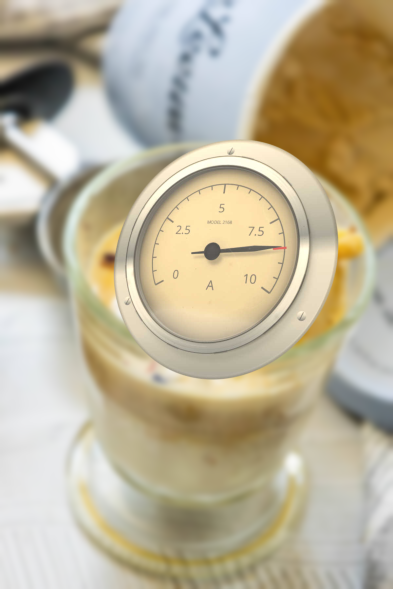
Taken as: A 8.5
